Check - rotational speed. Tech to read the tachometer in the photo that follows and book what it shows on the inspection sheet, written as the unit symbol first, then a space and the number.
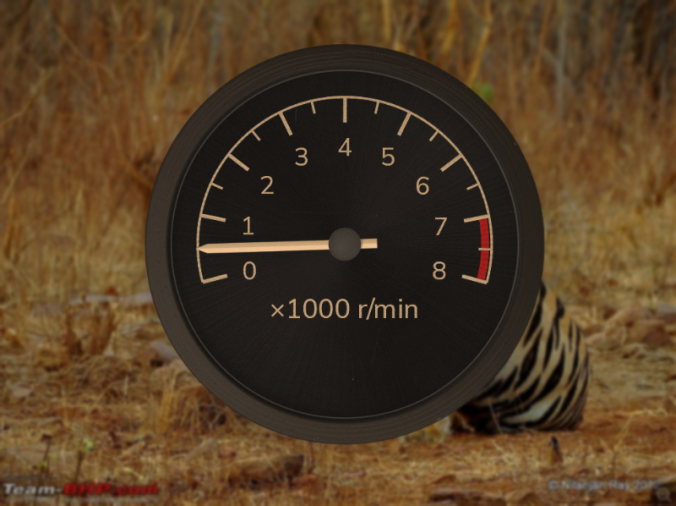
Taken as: rpm 500
